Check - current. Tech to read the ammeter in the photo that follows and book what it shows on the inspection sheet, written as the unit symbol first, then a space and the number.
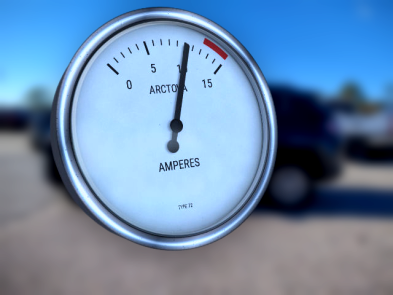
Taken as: A 10
